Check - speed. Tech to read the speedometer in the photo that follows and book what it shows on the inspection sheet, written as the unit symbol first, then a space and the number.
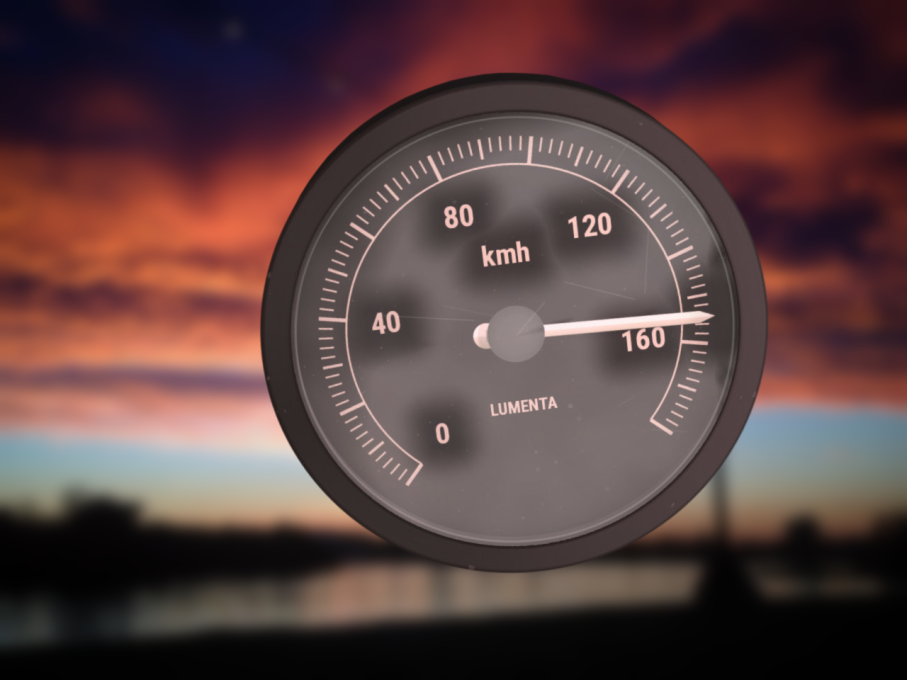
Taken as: km/h 154
